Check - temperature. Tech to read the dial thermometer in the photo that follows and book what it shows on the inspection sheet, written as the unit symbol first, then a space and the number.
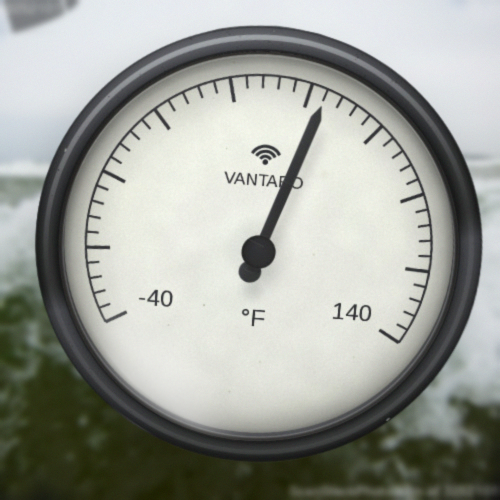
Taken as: °F 64
